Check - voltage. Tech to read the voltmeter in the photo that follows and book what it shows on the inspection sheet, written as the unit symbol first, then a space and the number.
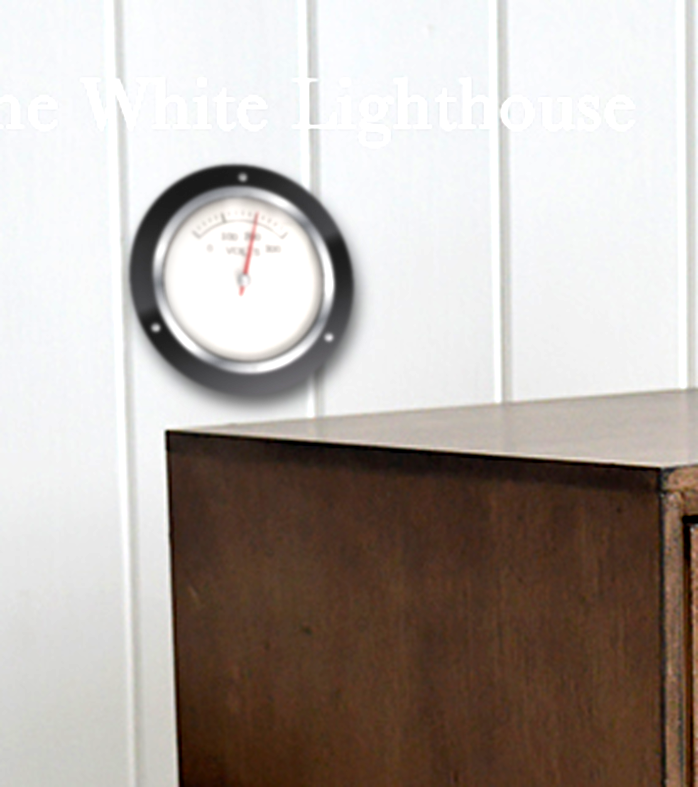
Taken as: V 200
